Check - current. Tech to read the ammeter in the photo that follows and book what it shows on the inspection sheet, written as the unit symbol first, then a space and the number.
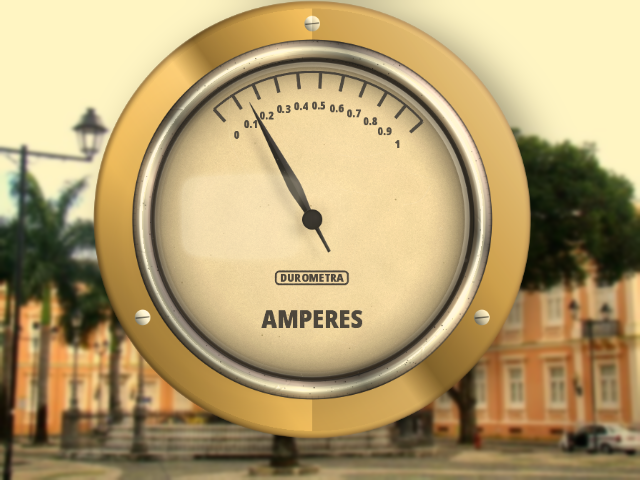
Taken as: A 0.15
